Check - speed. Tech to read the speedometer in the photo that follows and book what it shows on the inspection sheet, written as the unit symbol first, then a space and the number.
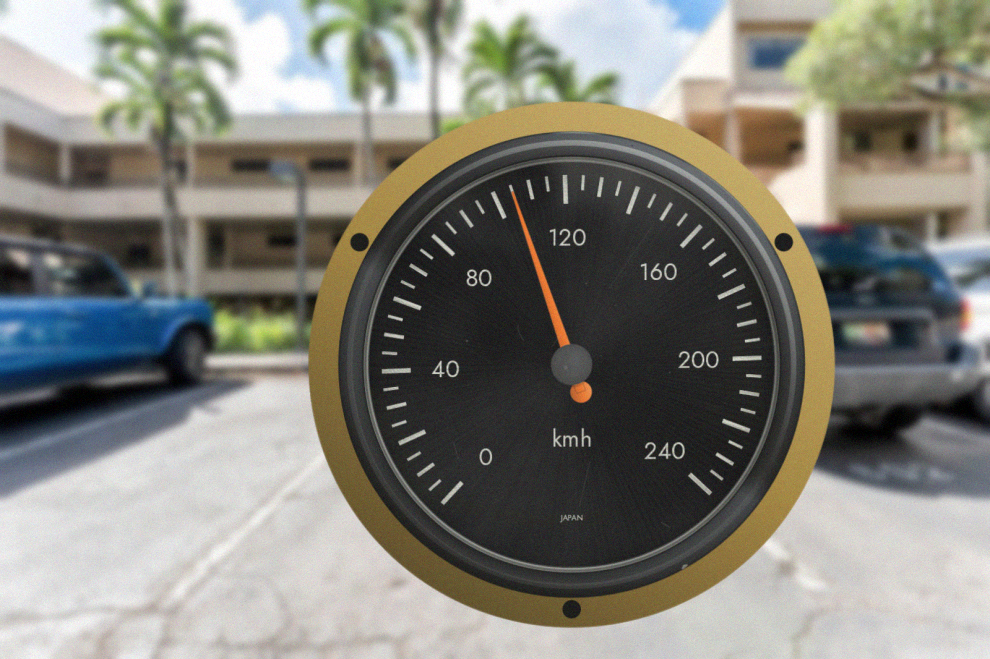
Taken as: km/h 105
